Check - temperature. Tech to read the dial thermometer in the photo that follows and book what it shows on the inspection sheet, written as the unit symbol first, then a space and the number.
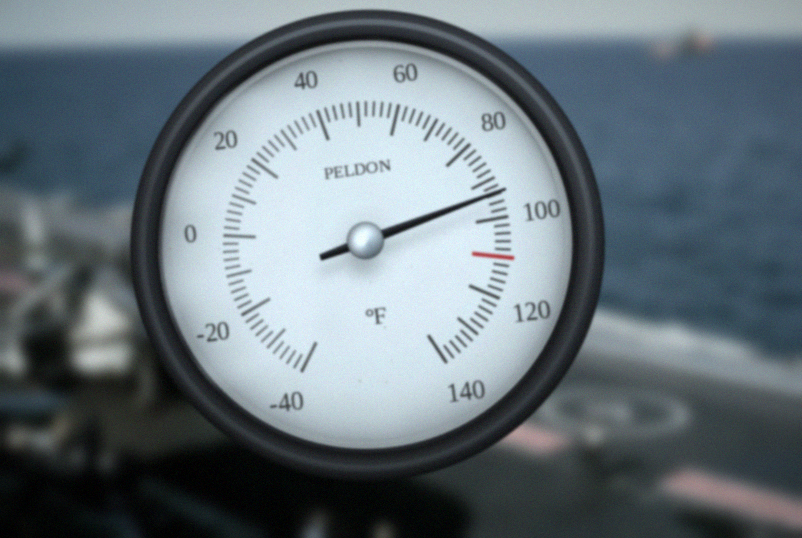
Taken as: °F 94
